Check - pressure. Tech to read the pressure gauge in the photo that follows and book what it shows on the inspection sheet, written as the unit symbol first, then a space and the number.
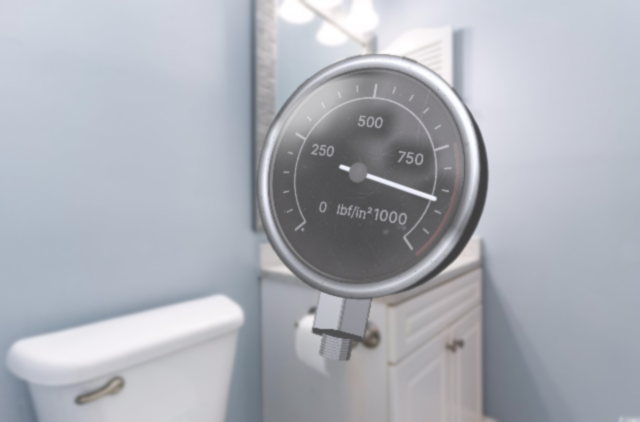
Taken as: psi 875
